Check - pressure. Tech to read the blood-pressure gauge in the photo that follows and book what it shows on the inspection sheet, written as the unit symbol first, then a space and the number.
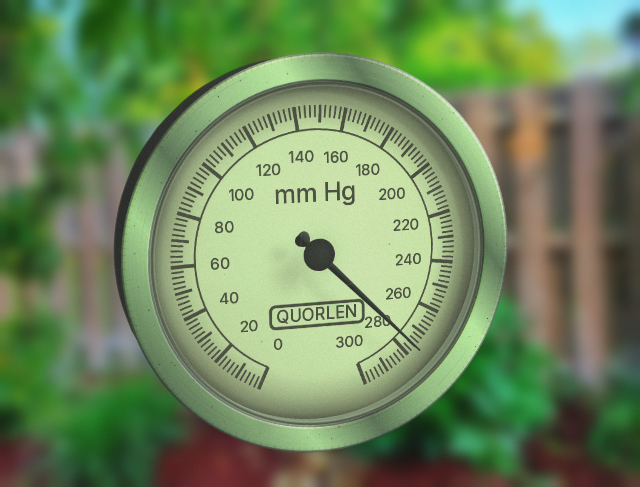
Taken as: mmHg 276
